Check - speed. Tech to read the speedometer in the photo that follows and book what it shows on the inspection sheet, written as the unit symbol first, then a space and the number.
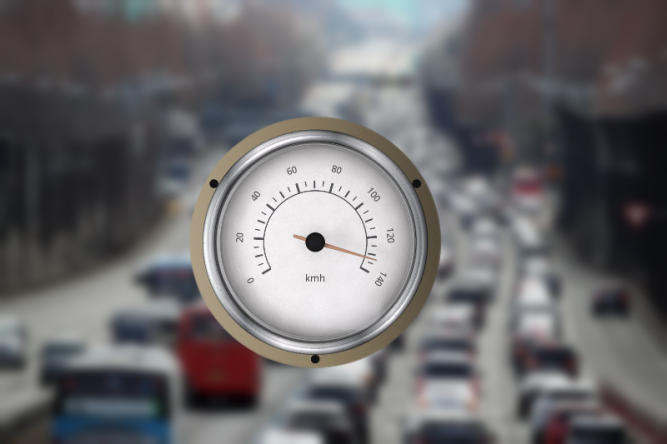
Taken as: km/h 132.5
